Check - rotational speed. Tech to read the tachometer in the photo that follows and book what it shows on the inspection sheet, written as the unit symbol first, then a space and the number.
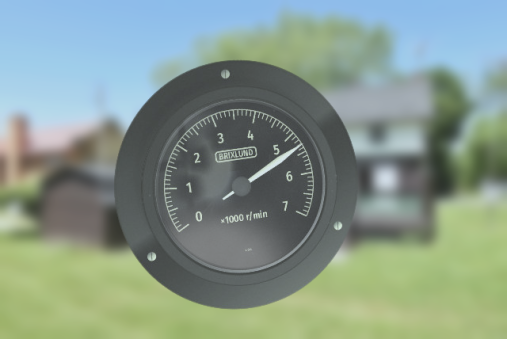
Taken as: rpm 5300
